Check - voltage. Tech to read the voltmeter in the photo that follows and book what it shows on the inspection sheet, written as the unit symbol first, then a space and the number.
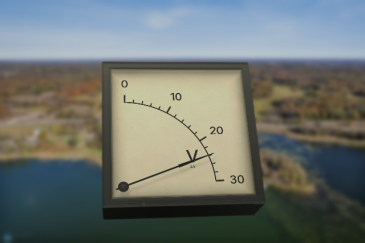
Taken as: V 24
